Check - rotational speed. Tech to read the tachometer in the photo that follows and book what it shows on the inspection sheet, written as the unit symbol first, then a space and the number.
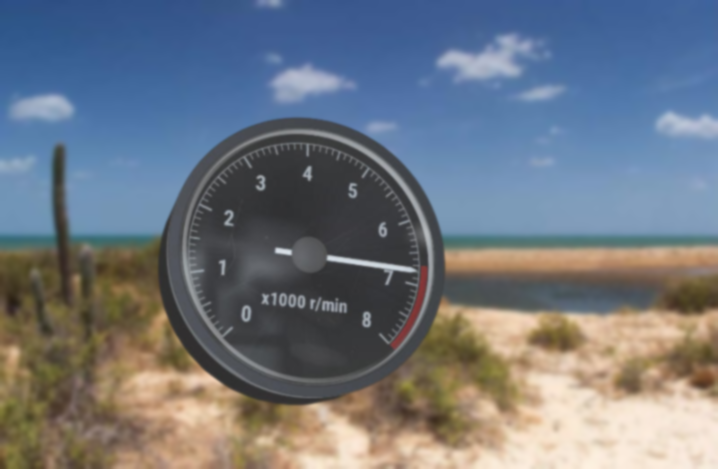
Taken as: rpm 6800
